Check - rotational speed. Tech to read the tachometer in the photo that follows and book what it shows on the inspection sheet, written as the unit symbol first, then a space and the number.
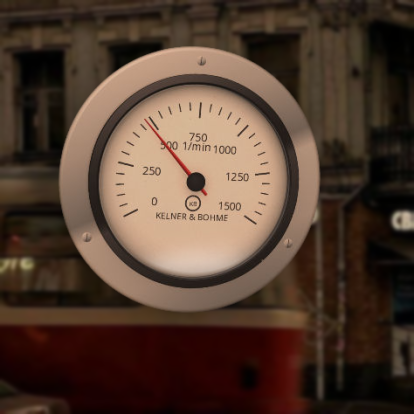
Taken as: rpm 475
